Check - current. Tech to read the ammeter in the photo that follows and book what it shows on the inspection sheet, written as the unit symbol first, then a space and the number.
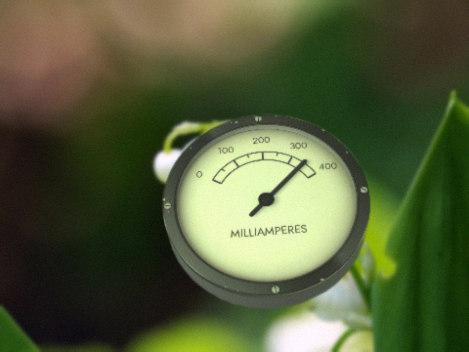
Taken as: mA 350
